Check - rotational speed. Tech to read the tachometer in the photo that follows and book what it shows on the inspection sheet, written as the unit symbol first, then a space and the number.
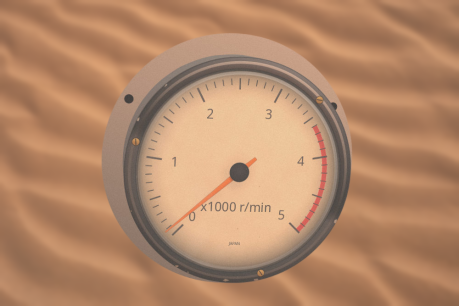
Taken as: rpm 100
